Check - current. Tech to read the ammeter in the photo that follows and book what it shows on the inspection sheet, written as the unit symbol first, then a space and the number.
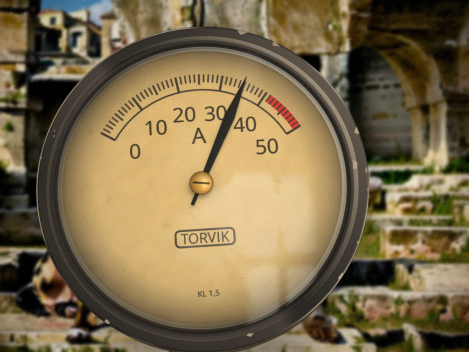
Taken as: A 35
